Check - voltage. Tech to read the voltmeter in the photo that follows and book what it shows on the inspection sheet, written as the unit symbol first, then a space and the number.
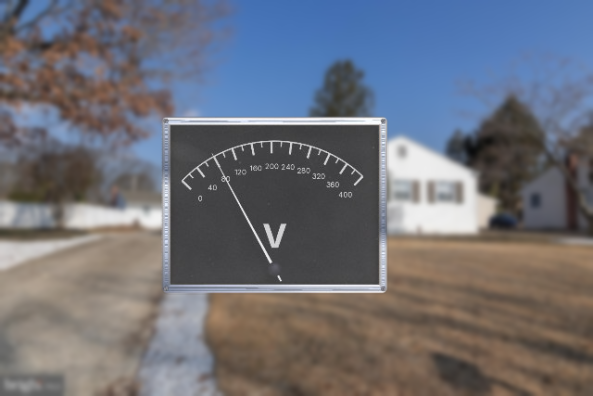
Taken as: V 80
